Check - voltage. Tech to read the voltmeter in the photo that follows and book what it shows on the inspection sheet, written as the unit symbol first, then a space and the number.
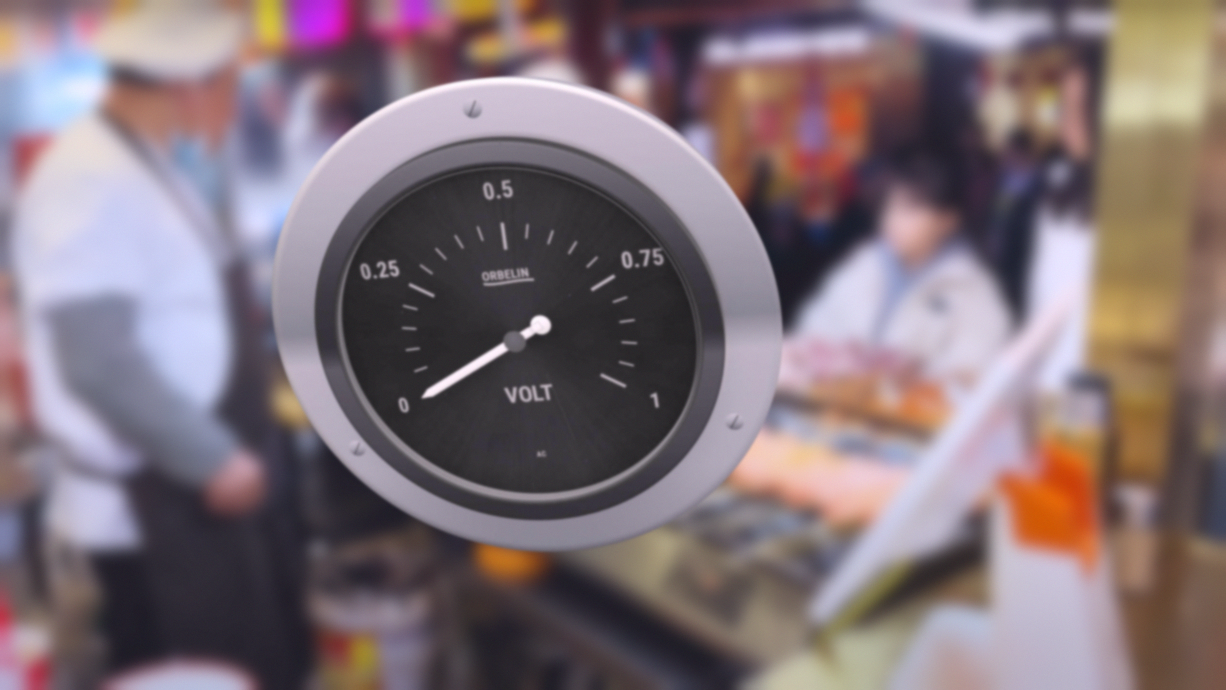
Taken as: V 0
